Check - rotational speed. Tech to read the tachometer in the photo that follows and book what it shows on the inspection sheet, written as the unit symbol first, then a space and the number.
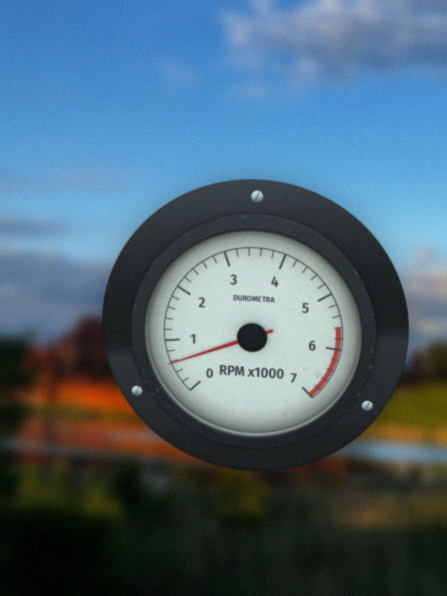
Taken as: rpm 600
